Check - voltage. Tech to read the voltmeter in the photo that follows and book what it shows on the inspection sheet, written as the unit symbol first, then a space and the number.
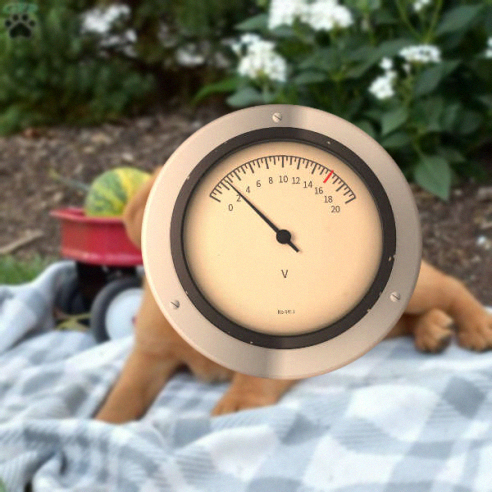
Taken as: V 2.5
